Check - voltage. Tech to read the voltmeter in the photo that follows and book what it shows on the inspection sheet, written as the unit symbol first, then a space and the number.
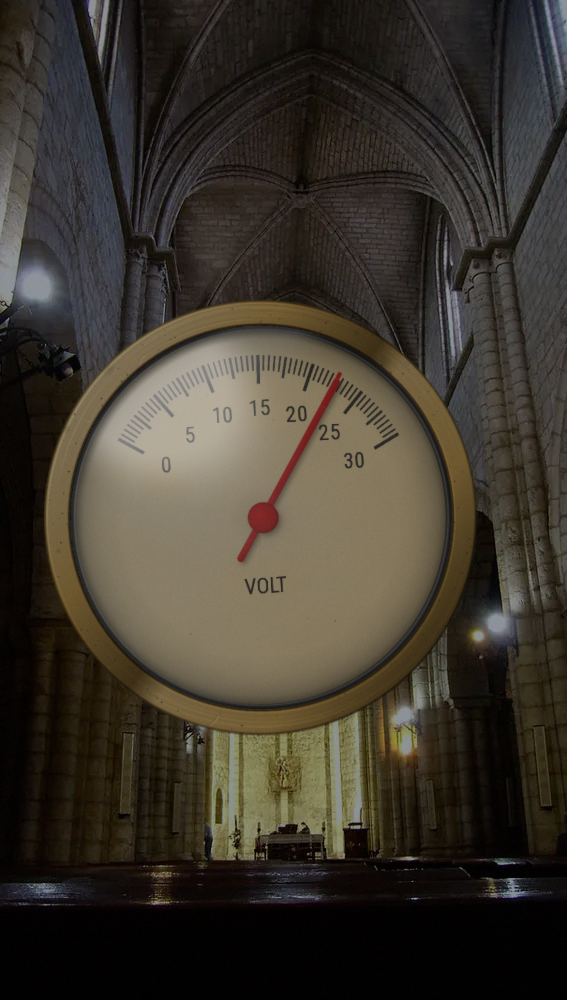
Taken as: V 22.5
